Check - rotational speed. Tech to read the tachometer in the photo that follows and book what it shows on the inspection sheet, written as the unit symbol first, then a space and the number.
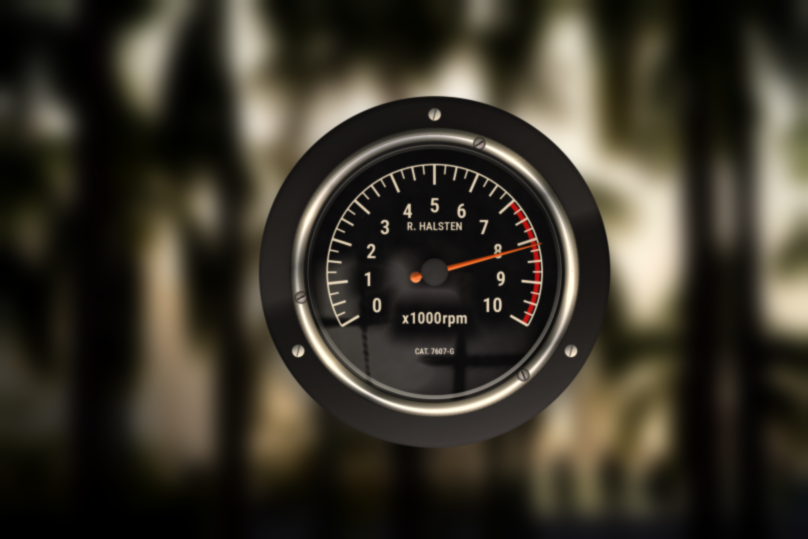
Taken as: rpm 8125
